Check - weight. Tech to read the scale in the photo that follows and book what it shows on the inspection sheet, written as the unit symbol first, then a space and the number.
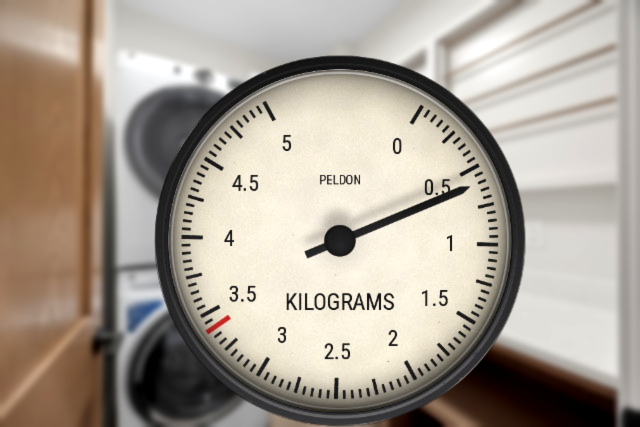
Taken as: kg 0.6
